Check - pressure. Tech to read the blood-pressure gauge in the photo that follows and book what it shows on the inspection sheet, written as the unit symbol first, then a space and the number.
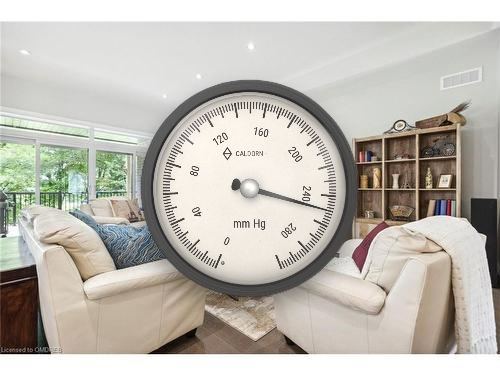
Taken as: mmHg 250
